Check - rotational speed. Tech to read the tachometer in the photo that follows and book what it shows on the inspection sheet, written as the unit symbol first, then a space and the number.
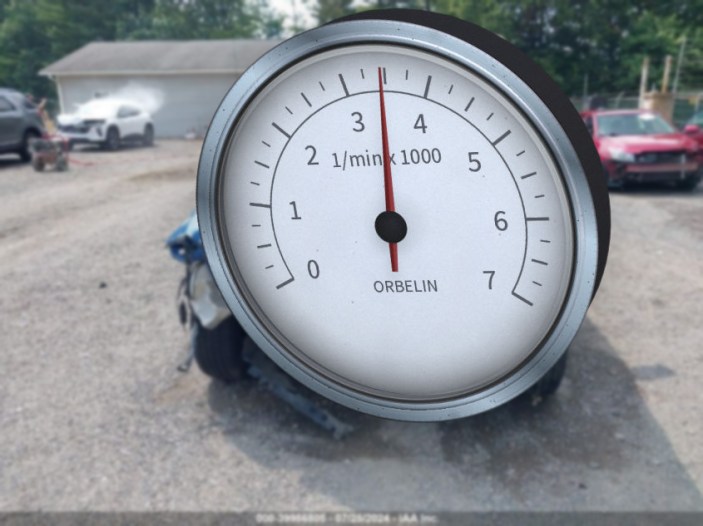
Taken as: rpm 3500
